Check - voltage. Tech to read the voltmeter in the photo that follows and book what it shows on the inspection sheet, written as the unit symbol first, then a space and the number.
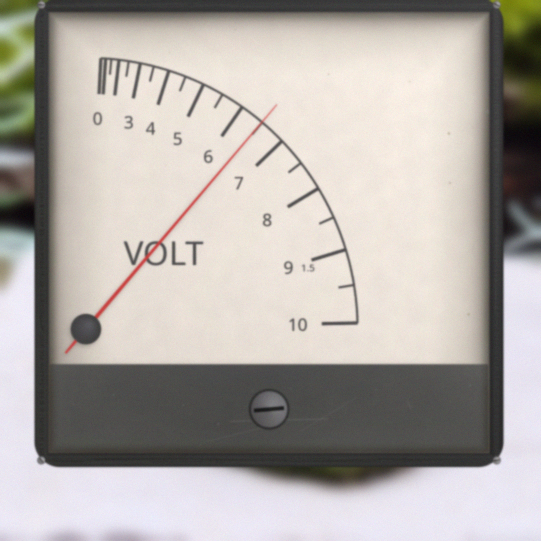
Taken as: V 6.5
